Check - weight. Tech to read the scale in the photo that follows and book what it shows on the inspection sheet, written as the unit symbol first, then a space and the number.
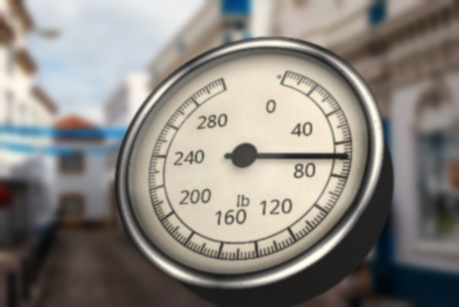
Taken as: lb 70
